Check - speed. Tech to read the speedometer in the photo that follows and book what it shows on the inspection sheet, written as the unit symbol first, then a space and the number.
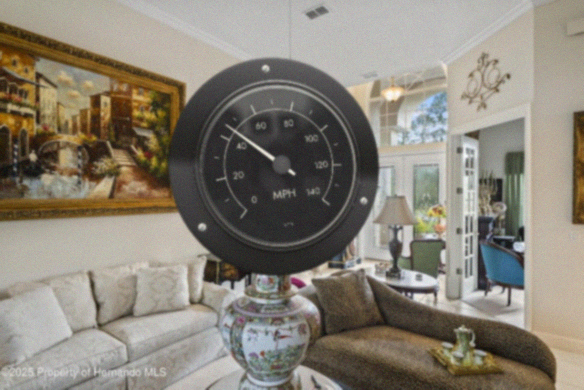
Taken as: mph 45
